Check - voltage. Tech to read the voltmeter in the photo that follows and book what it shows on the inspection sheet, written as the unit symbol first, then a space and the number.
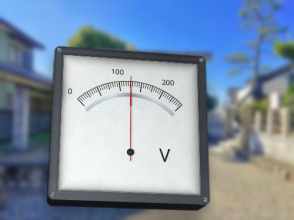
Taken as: V 125
